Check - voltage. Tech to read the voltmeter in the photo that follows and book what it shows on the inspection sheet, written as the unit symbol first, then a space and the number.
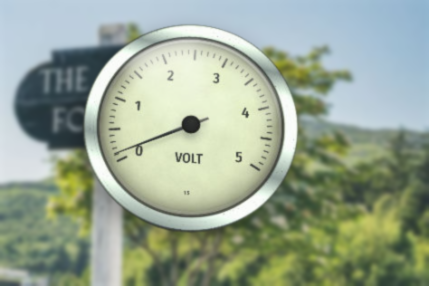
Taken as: V 0.1
